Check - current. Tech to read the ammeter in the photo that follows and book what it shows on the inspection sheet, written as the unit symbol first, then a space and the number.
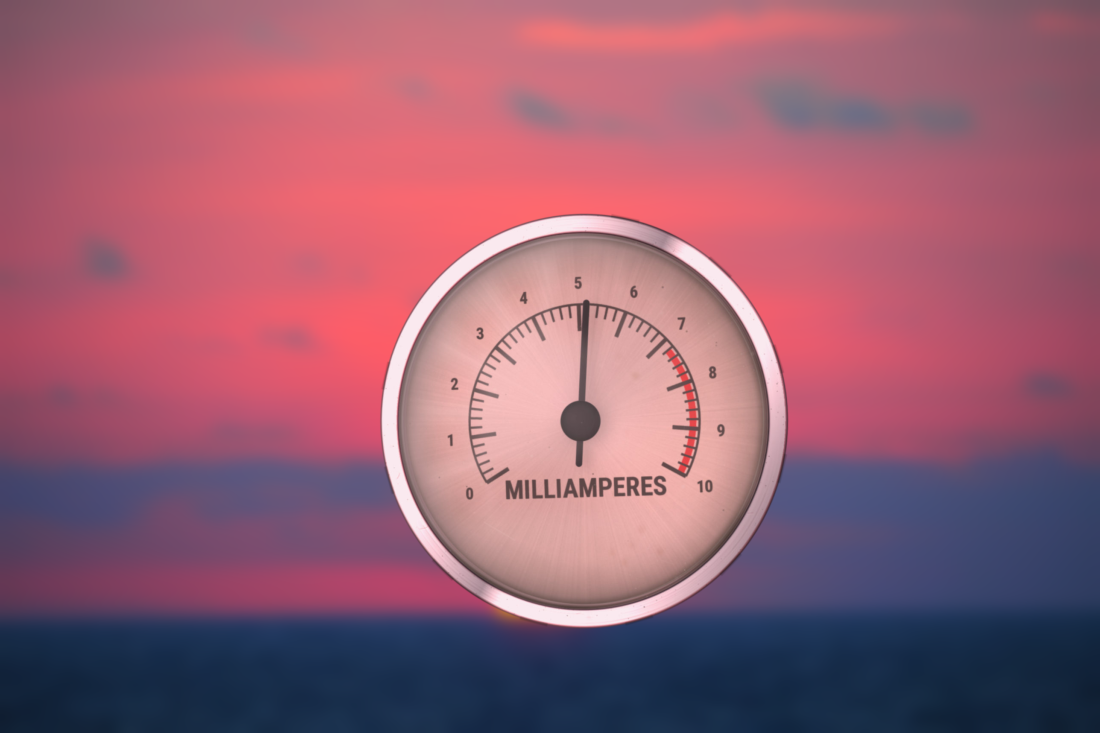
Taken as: mA 5.2
